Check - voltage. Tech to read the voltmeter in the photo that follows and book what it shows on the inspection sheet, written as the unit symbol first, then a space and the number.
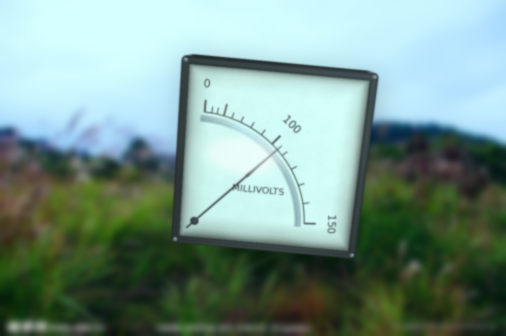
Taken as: mV 105
